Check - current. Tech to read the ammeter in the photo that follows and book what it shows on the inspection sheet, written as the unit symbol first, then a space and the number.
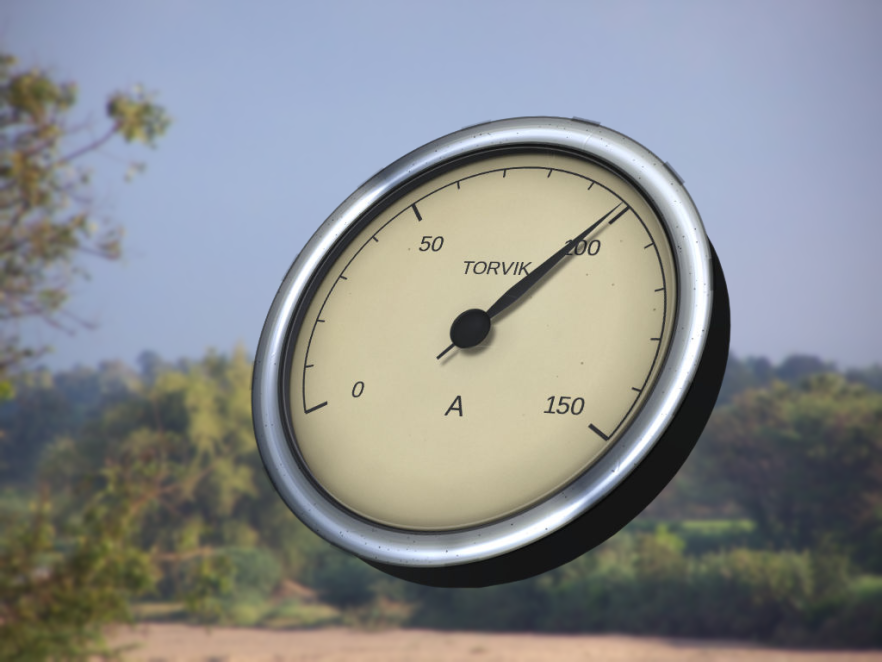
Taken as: A 100
